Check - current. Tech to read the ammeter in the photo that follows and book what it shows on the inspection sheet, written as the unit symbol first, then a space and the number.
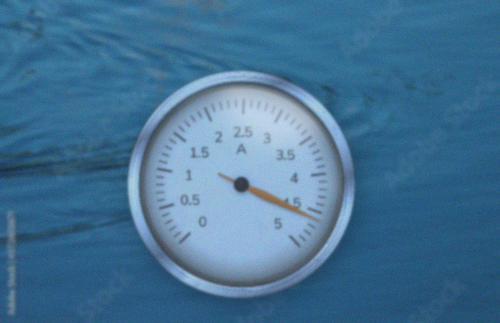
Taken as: A 4.6
